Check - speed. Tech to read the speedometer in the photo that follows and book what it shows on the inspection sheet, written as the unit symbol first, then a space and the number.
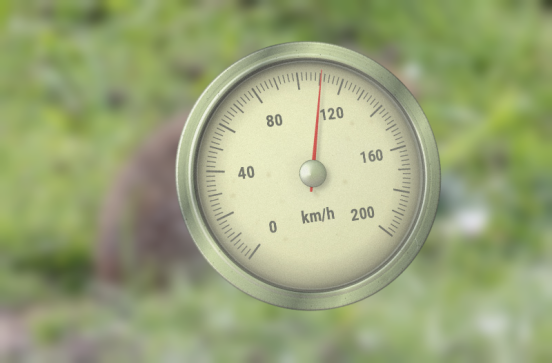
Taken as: km/h 110
